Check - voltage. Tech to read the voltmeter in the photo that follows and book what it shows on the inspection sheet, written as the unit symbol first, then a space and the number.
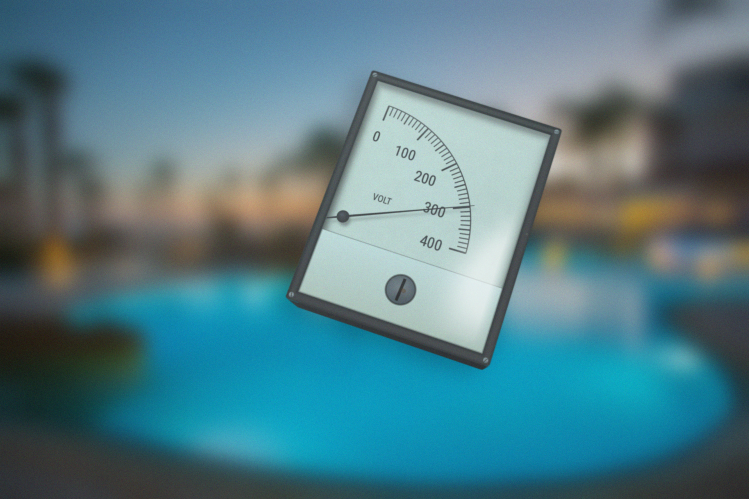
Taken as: V 300
